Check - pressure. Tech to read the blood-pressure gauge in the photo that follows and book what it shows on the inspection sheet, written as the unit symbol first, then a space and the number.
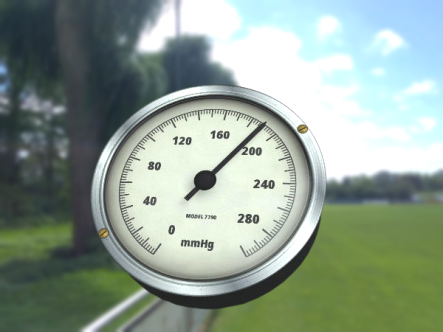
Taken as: mmHg 190
